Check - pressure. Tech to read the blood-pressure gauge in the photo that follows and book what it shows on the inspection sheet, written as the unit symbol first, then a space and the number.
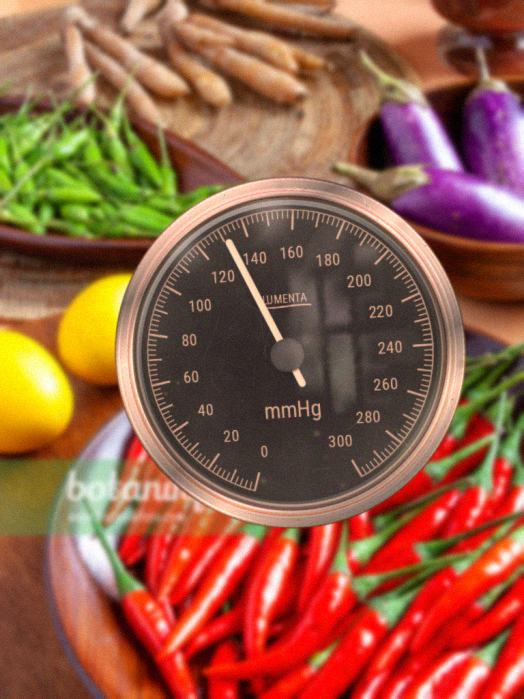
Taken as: mmHg 132
